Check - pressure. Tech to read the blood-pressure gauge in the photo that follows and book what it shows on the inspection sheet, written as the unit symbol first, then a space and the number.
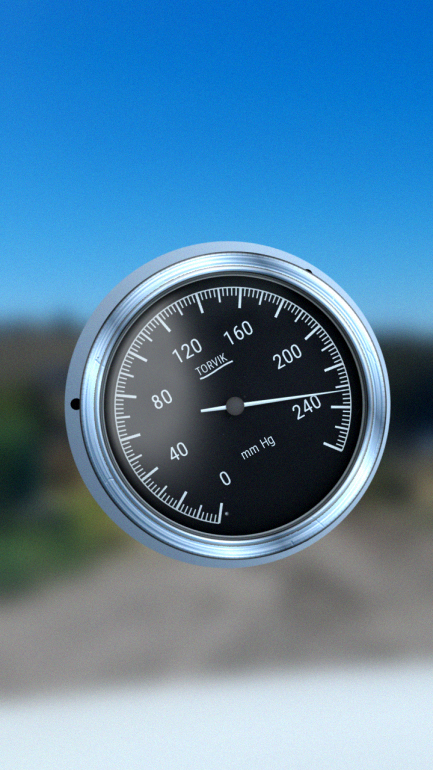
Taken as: mmHg 232
